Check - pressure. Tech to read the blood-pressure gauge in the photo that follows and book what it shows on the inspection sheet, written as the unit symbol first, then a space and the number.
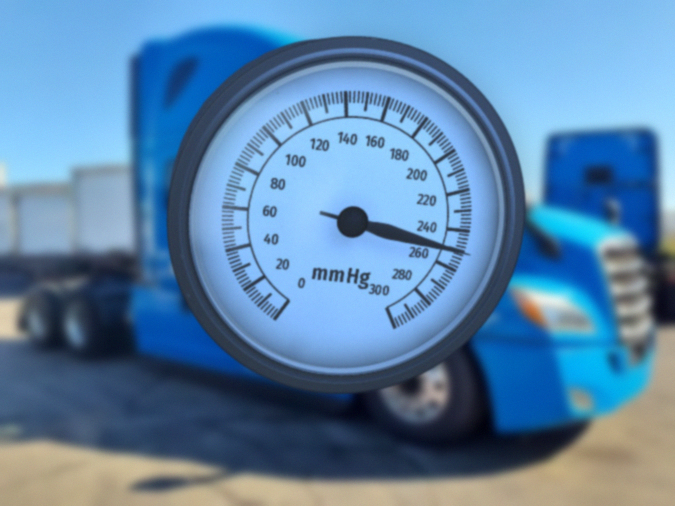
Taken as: mmHg 250
